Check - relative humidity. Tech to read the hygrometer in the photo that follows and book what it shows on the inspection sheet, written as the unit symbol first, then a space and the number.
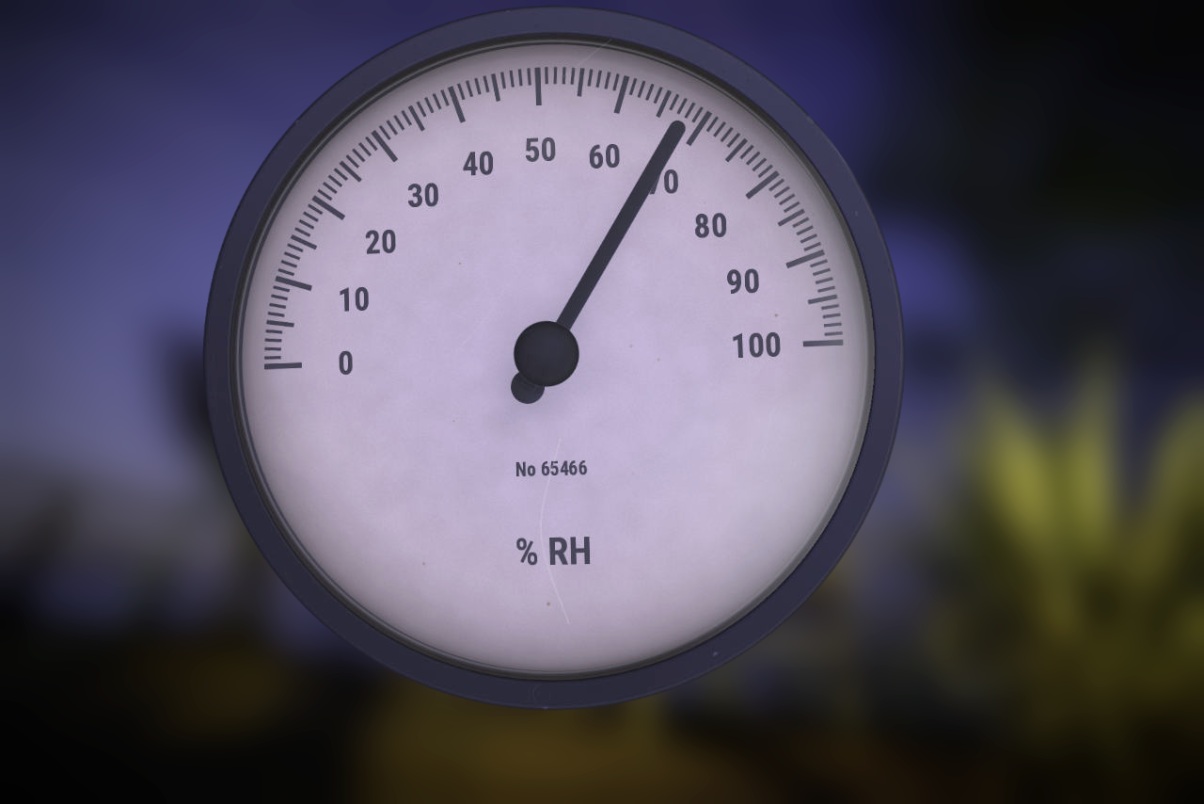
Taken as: % 68
